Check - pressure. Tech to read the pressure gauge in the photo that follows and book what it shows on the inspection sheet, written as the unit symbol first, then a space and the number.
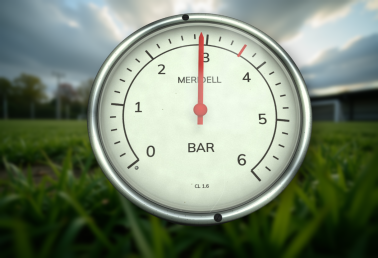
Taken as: bar 2.9
